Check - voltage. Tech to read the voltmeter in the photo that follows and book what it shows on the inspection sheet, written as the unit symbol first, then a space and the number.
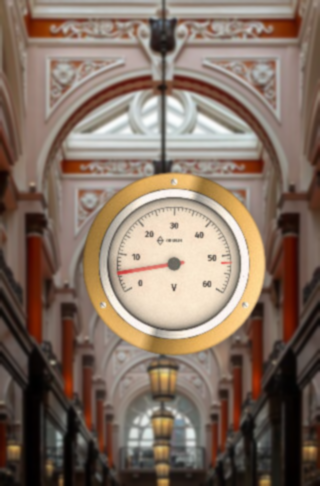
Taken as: V 5
